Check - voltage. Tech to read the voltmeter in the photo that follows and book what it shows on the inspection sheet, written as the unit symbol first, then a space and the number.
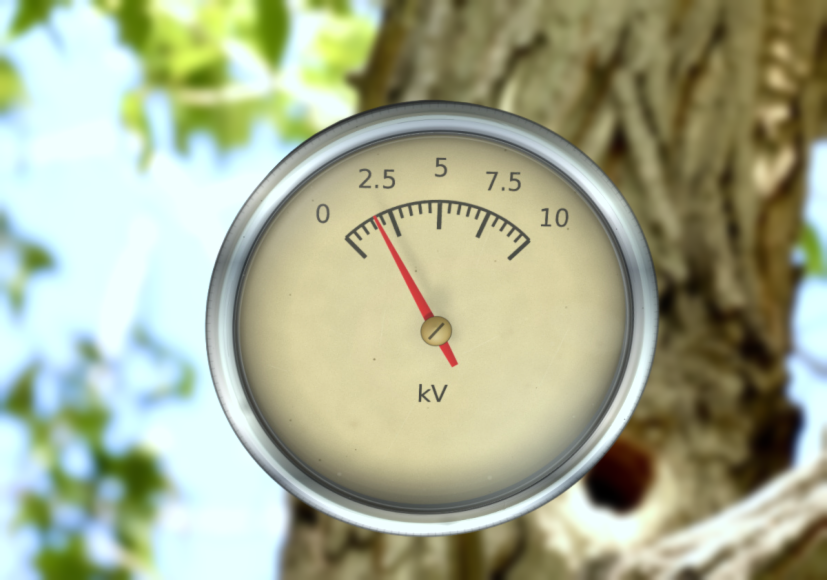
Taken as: kV 1.75
